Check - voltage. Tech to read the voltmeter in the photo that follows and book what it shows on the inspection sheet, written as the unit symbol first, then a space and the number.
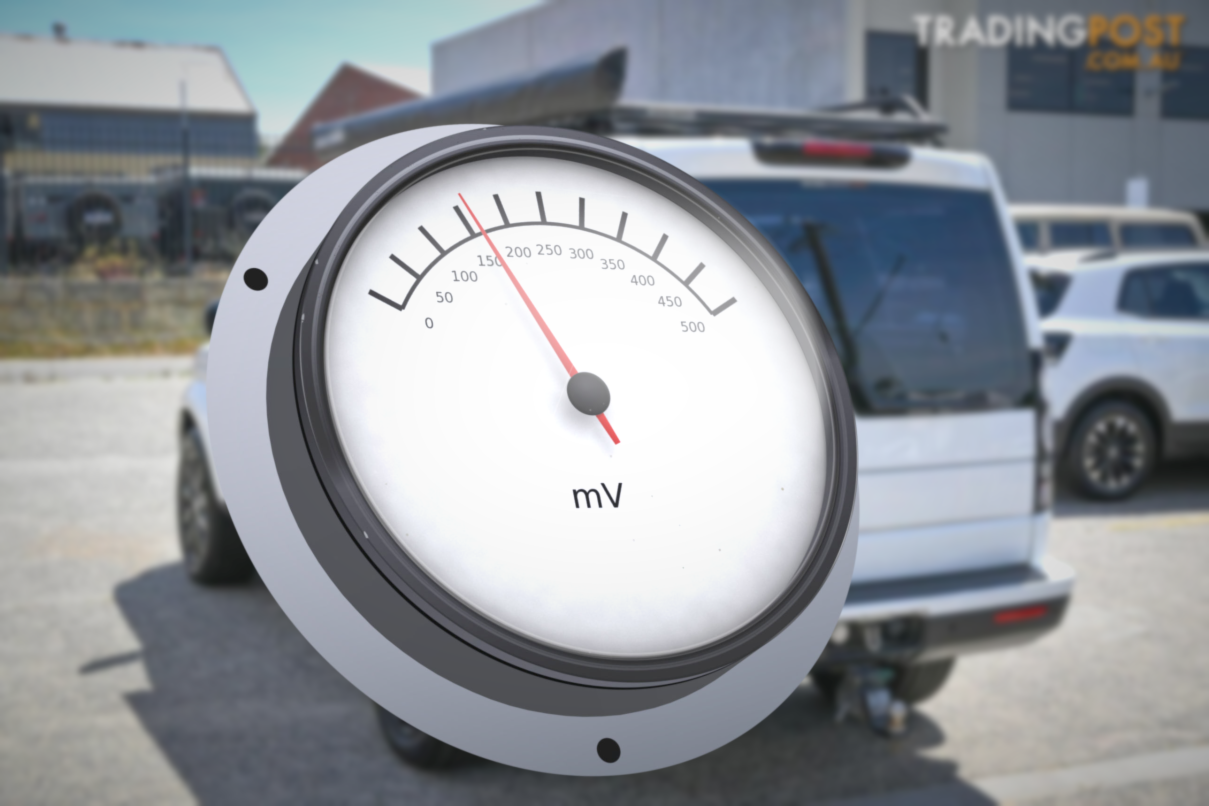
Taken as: mV 150
